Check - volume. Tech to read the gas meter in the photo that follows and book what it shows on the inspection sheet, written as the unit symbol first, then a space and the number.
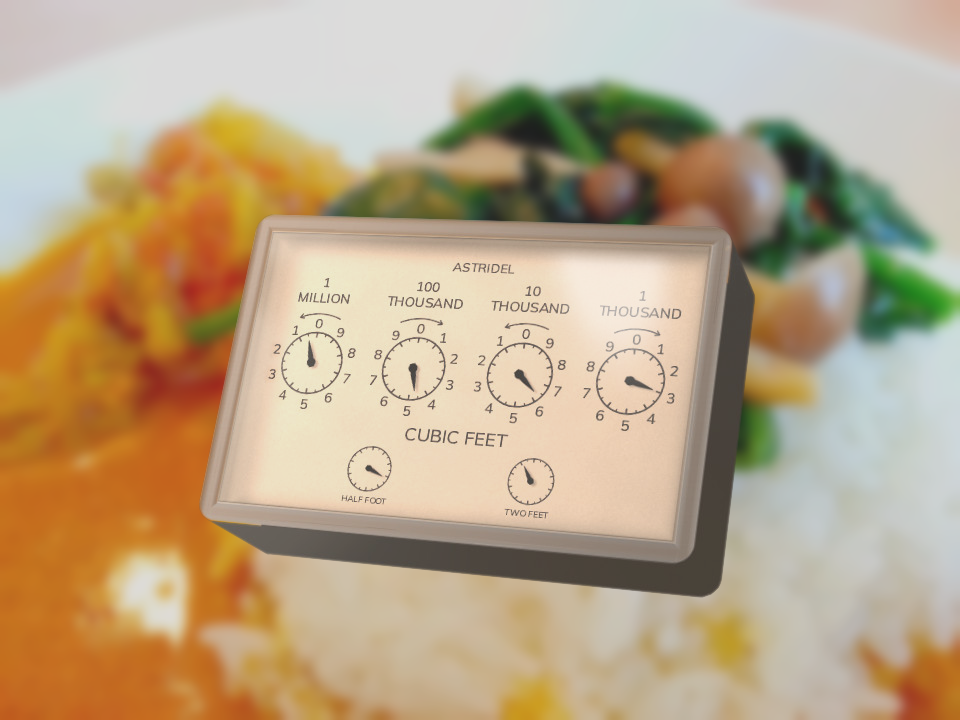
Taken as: ft³ 46300
